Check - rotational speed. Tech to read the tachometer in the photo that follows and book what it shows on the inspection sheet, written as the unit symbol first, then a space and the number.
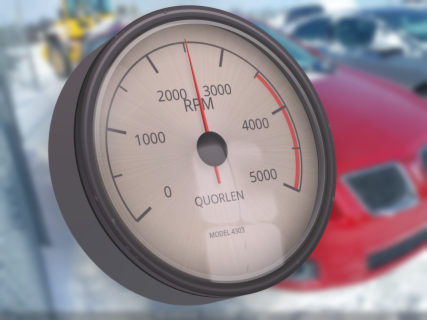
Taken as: rpm 2500
